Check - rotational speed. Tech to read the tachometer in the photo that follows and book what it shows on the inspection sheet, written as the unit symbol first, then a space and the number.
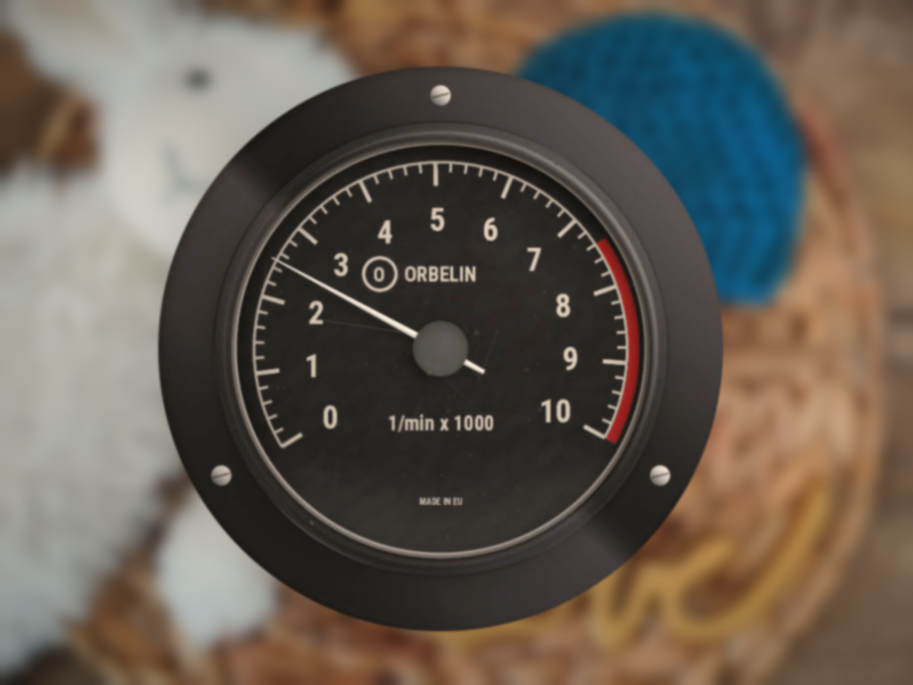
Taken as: rpm 2500
